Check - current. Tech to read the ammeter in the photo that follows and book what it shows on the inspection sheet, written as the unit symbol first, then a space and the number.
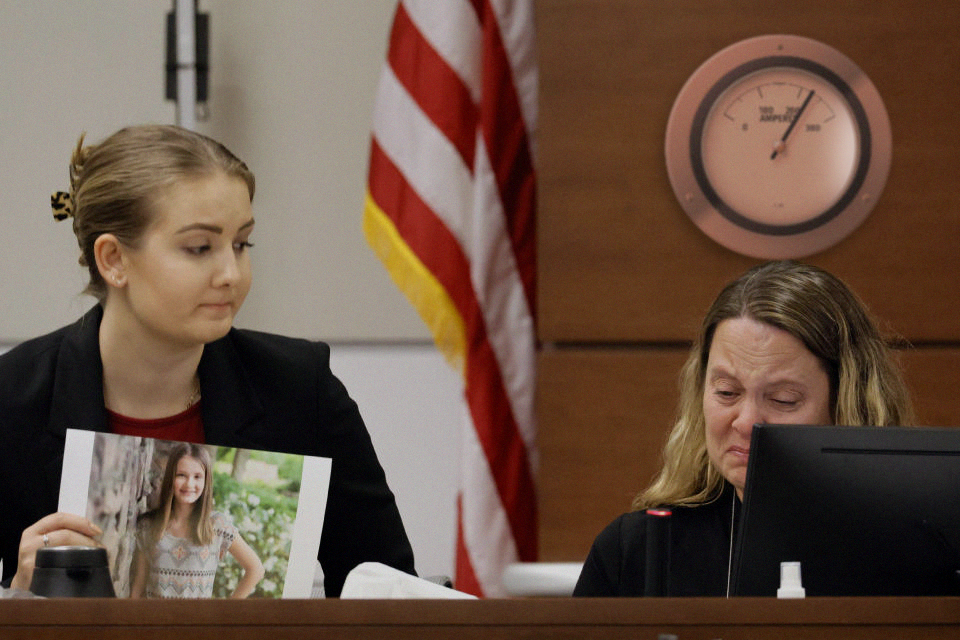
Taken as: A 225
